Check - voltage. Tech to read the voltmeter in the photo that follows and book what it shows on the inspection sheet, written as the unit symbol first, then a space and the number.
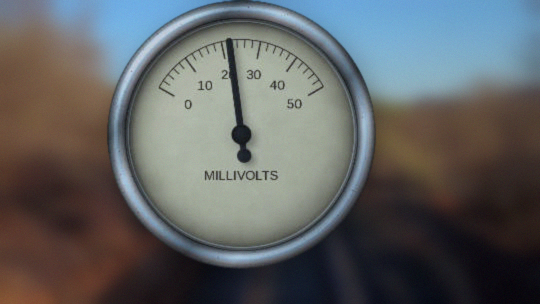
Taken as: mV 22
